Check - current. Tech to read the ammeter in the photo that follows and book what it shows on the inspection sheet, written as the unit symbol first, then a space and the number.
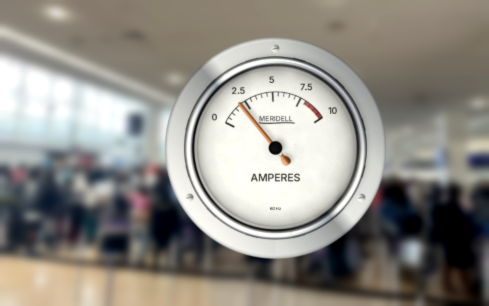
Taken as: A 2
